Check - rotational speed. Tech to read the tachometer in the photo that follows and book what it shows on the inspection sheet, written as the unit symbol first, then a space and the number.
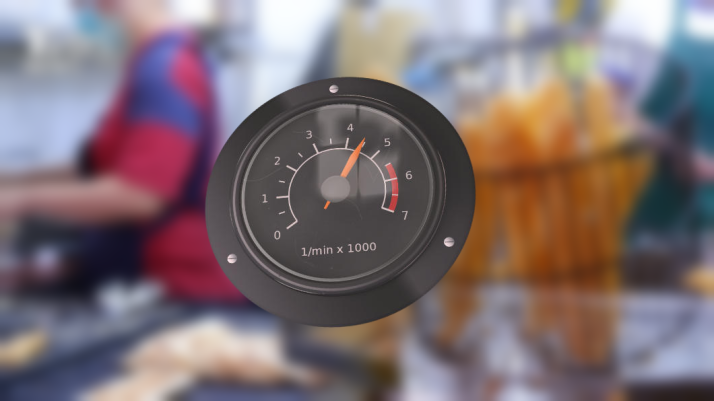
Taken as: rpm 4500
